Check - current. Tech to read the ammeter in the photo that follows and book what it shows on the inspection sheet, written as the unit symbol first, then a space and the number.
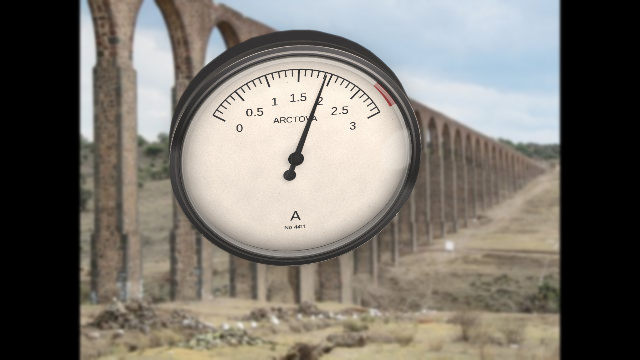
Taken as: A 1.9
